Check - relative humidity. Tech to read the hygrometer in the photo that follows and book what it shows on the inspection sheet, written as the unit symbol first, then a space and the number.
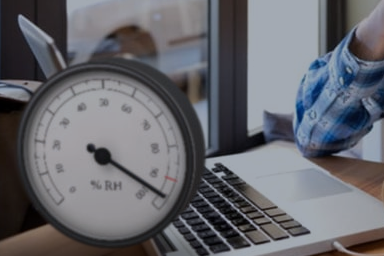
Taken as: % 95
